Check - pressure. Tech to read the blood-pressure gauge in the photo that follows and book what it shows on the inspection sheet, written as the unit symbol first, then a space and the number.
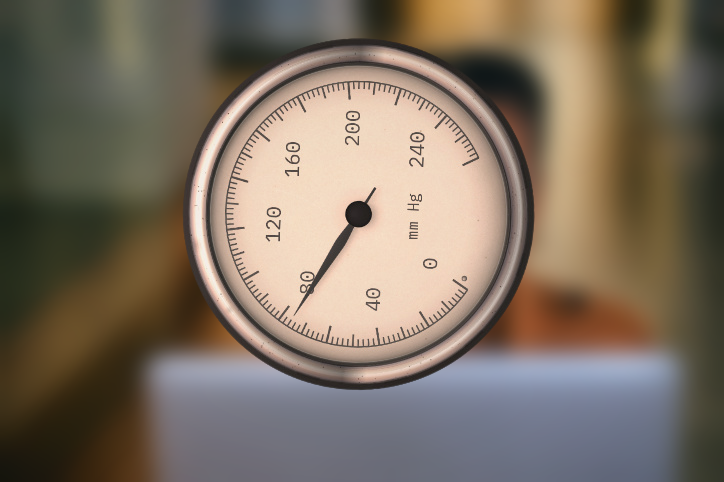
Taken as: mmHg 76
